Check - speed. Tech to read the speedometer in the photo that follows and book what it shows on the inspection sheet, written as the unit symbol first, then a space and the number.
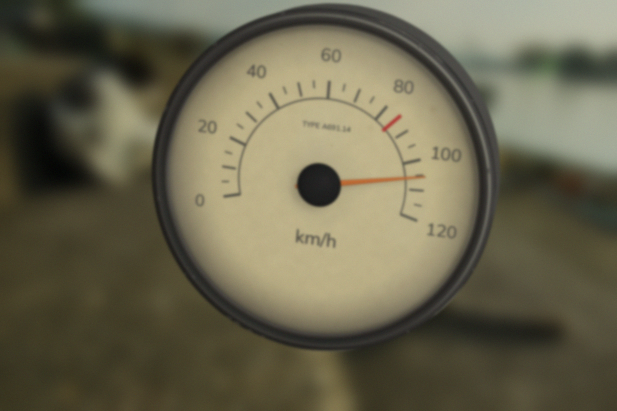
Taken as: km/h 105
